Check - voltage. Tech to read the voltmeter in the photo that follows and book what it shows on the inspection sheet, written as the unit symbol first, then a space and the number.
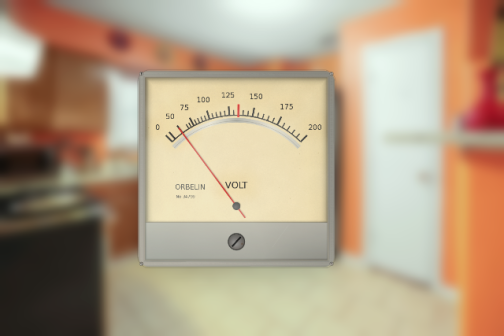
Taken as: V 50
